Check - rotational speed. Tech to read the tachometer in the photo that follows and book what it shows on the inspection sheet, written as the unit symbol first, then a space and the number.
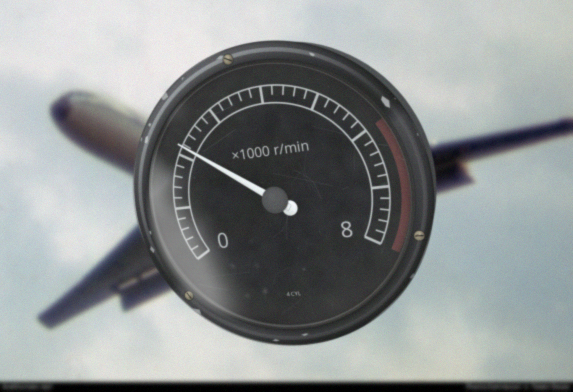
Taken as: rpm 2200
